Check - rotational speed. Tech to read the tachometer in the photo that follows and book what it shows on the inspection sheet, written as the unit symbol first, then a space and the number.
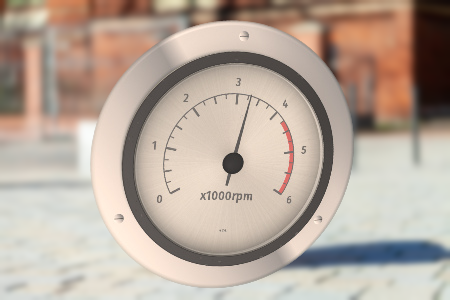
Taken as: rpm 3250
